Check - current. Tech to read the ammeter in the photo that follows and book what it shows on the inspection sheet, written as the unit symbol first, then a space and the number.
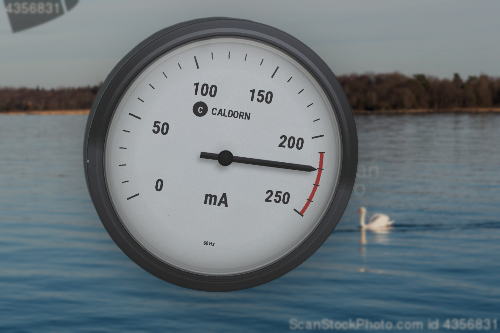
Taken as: mA 220
